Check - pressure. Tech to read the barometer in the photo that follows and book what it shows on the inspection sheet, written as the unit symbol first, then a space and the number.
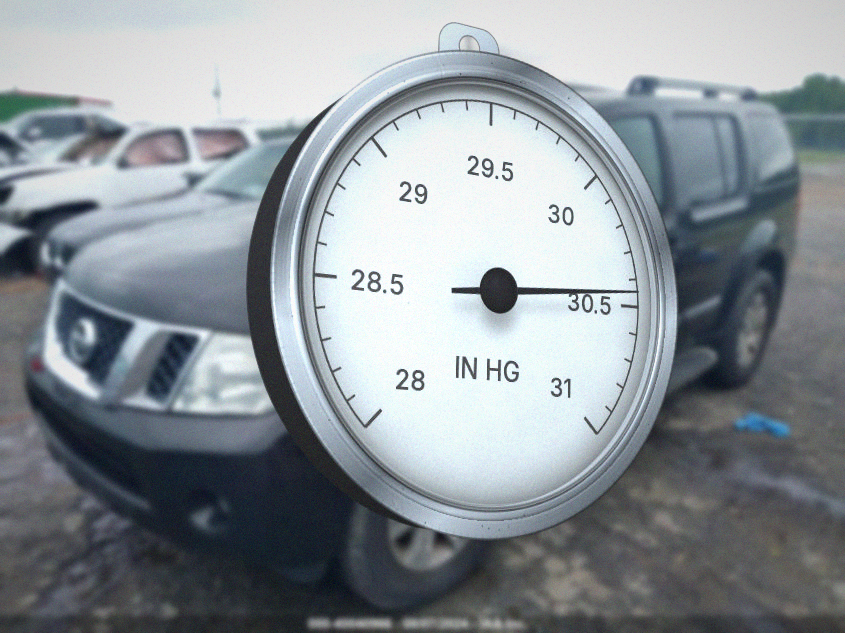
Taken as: inHg 30.45
